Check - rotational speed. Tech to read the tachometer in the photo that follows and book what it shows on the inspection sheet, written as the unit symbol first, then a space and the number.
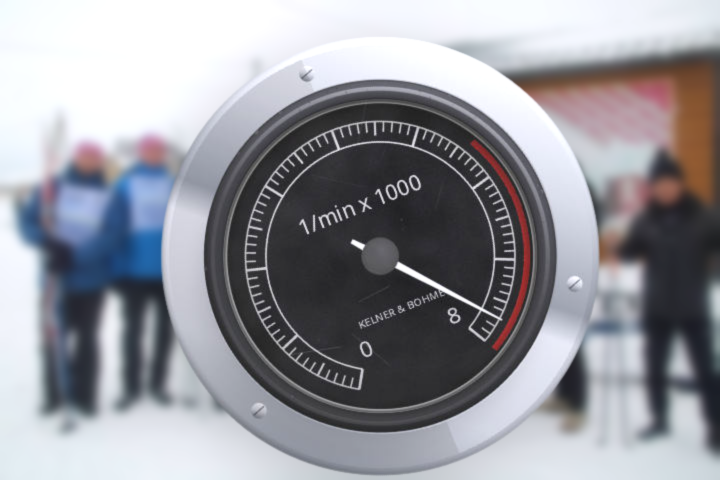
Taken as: rpm 7700
